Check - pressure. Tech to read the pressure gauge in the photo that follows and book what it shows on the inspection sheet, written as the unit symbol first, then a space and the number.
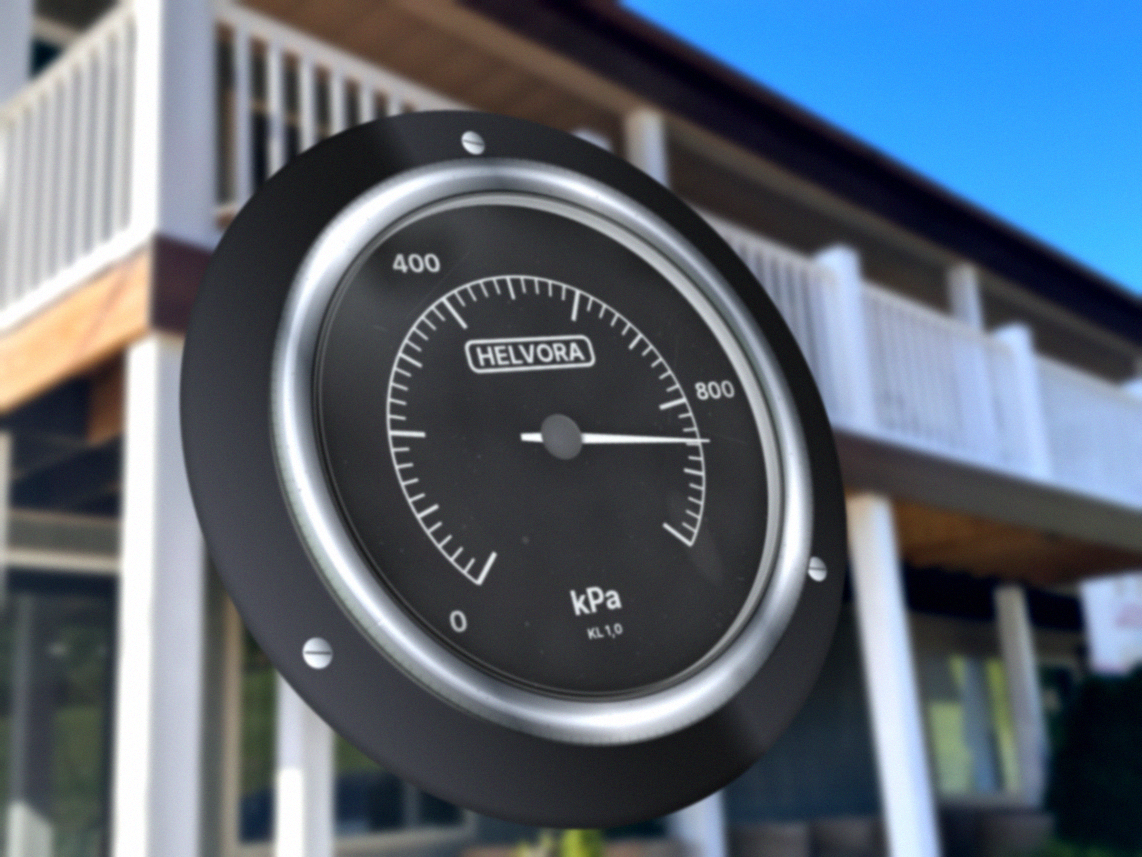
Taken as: kPa 860
